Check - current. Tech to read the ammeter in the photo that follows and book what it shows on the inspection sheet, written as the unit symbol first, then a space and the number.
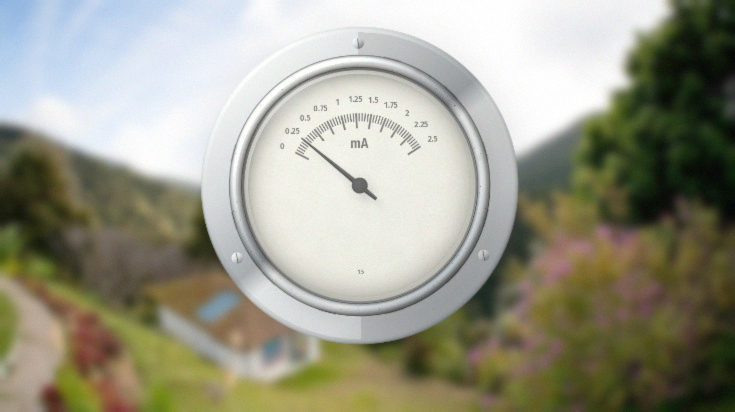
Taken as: mA 0.25
